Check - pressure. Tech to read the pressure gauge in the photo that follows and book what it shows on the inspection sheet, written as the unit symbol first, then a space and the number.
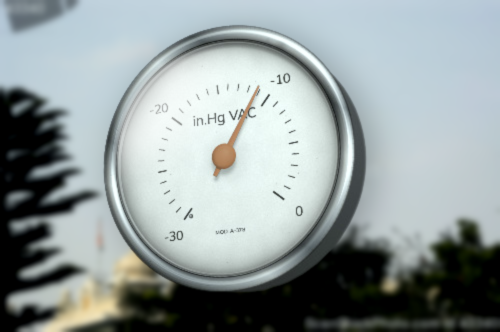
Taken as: inHg -11
